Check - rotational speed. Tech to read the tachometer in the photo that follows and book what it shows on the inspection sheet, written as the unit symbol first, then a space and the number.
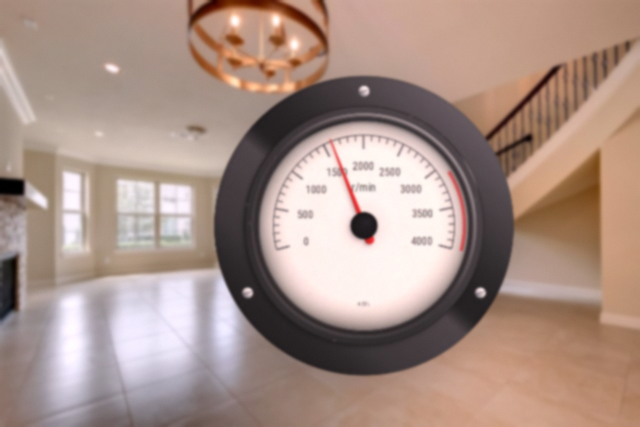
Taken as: rpm 1600
